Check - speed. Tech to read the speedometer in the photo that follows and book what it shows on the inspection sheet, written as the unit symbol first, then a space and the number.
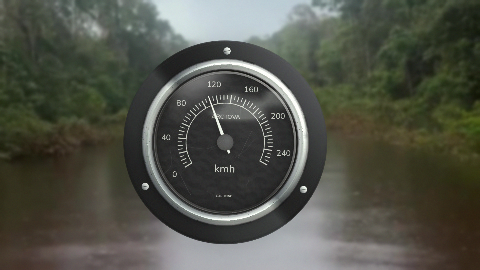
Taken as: km/h 110
